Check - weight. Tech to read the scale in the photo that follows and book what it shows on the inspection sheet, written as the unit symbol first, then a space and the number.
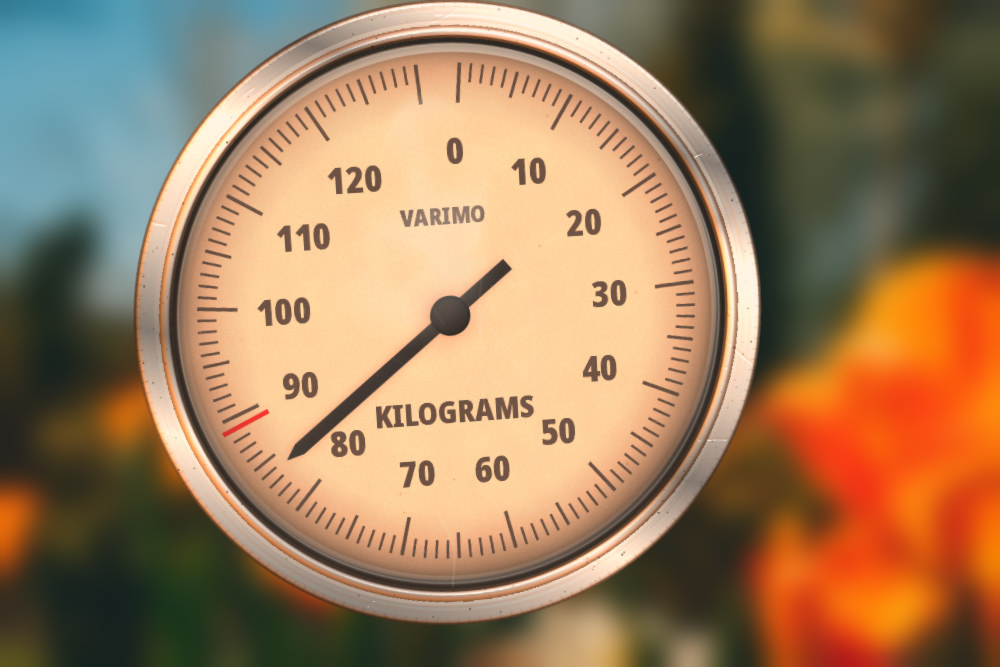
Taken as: kg 84
